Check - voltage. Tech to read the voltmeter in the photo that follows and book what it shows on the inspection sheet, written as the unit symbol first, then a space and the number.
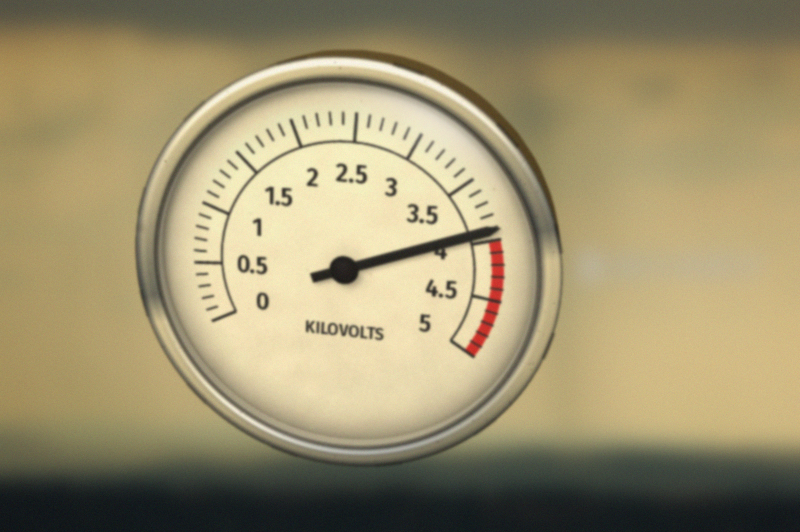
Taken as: kV 3.9
